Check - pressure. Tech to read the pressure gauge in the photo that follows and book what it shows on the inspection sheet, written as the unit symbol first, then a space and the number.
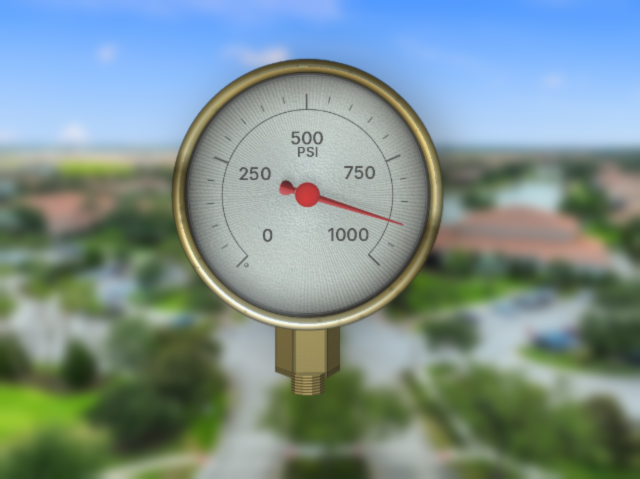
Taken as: psi 900
